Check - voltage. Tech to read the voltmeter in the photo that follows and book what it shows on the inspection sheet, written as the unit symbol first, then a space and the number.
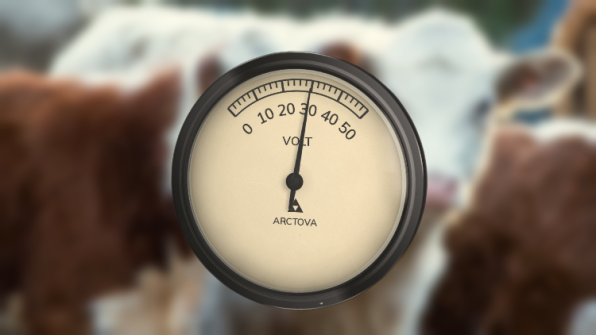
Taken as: V 30
